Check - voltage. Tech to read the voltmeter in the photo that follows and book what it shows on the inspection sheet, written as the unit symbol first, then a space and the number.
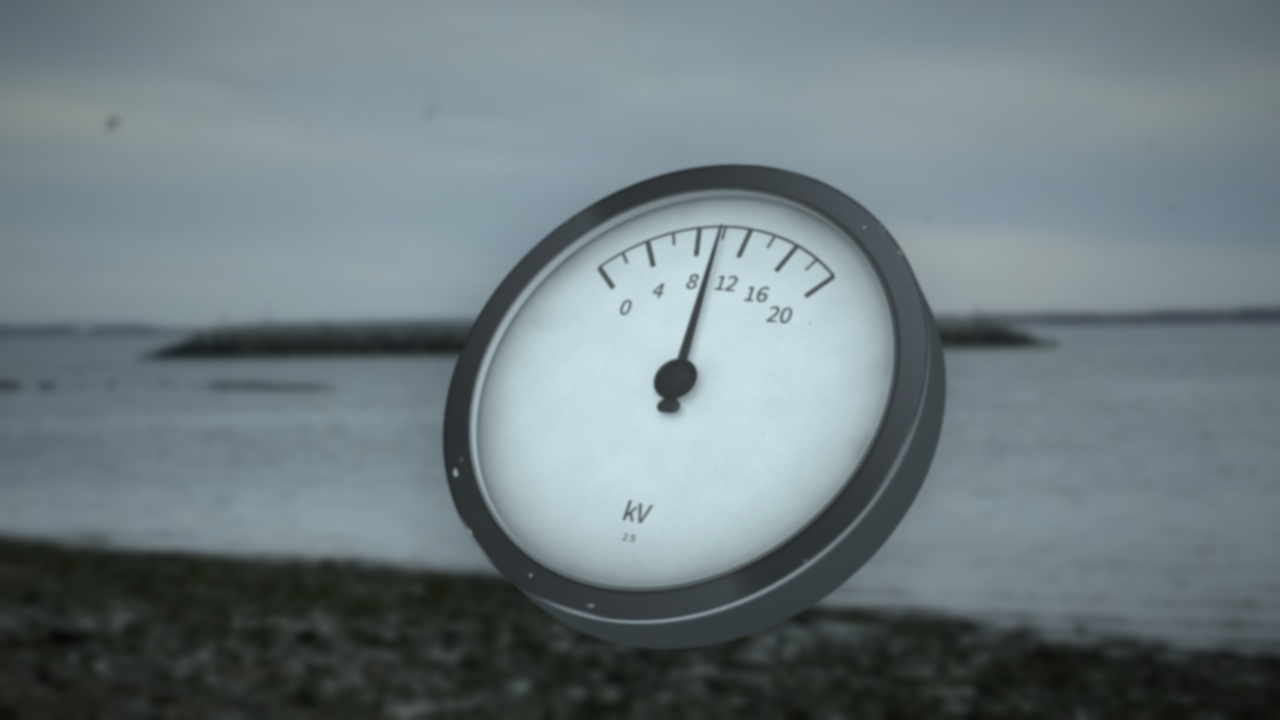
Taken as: kV 10
